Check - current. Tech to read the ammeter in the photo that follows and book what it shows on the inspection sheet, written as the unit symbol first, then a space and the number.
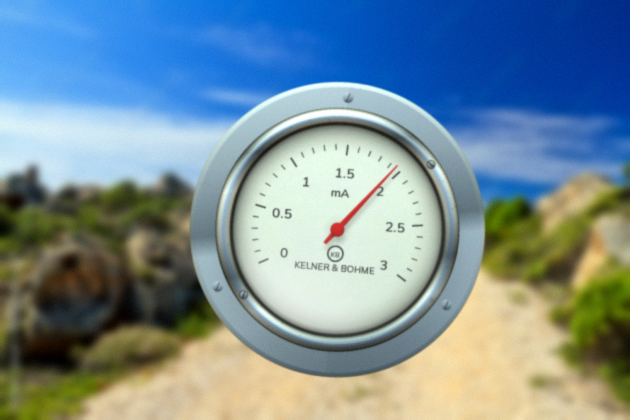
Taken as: mA 1.95
